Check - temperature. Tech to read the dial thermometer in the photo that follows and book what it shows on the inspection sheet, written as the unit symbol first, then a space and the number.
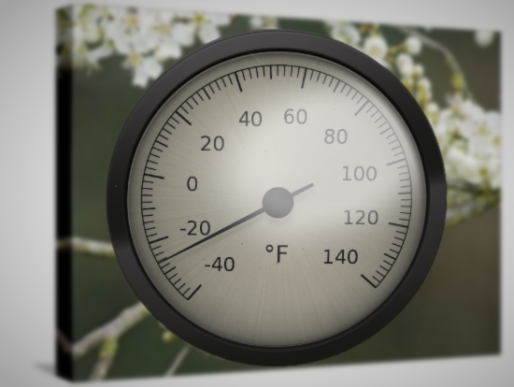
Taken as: °F -26
